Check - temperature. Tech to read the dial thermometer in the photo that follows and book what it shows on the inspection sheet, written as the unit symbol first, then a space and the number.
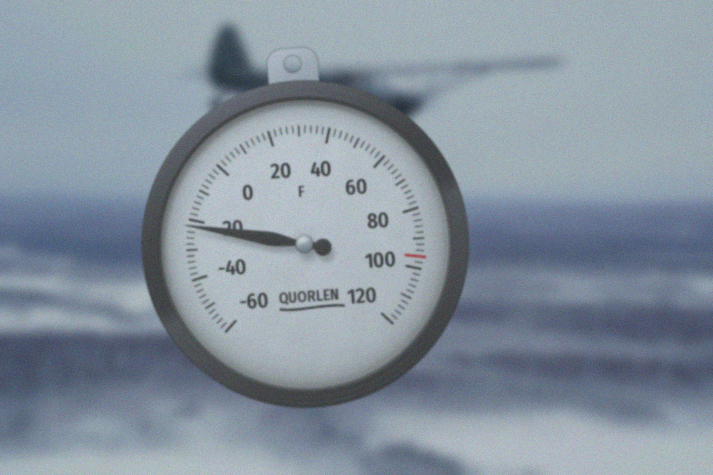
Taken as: °F -22
